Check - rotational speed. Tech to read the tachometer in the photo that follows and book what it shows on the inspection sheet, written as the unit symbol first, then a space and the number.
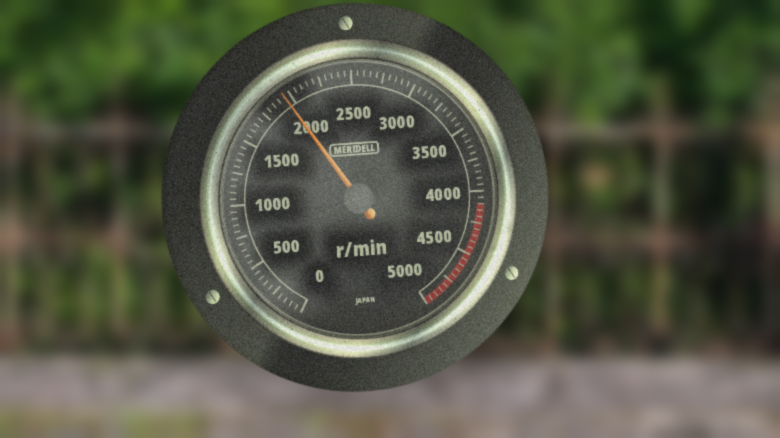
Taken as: rpm 1950
